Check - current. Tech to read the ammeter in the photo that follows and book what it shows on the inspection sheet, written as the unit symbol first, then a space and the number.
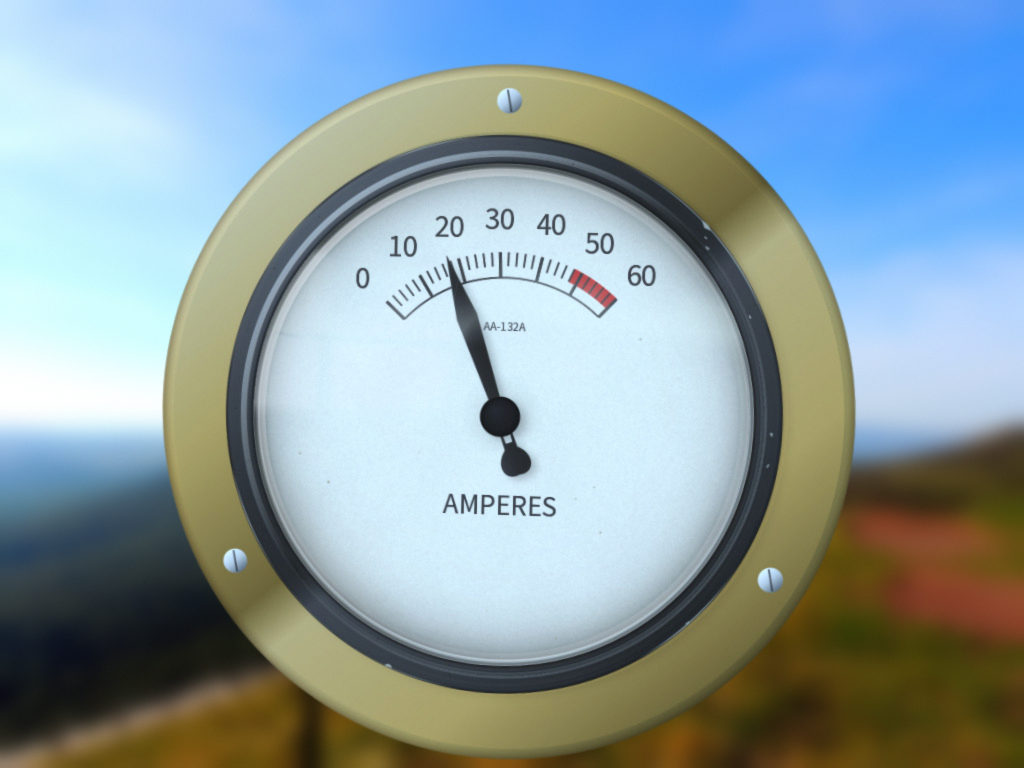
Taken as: A 18
